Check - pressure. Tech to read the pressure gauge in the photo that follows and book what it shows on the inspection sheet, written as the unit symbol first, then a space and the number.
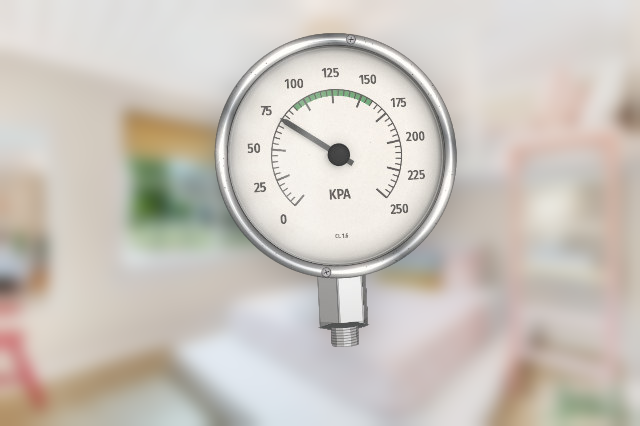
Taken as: kPa 75
